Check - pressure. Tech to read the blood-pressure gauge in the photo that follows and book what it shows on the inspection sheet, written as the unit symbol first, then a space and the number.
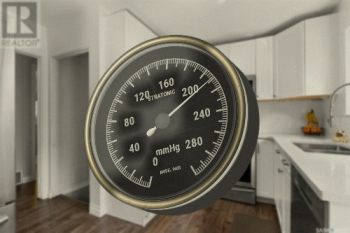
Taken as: mmHg 210
